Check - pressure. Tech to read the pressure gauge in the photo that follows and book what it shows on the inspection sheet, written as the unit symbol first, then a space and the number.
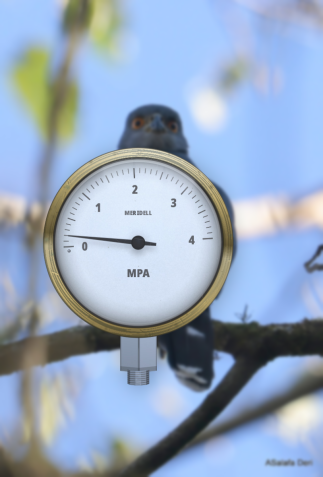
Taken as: MPa 0.2
